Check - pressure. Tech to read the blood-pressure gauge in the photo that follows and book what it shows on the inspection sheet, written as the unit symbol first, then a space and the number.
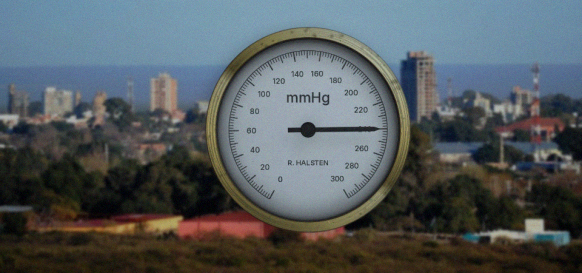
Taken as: mmHg 240
